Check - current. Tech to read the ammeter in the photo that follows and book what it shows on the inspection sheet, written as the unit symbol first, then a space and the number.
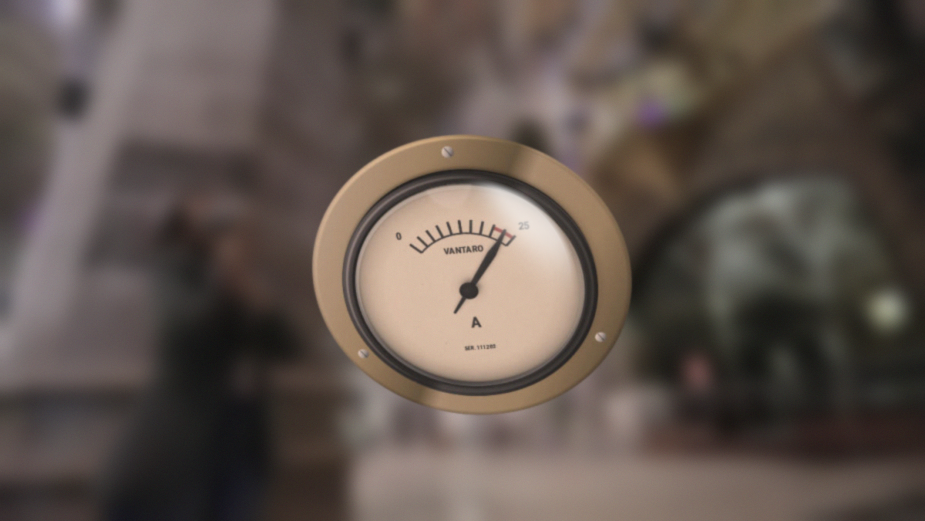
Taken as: A 22.5
